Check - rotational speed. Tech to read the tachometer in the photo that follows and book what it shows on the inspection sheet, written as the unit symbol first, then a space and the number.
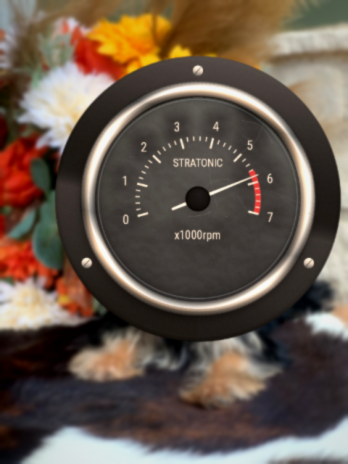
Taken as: rpm 5800
